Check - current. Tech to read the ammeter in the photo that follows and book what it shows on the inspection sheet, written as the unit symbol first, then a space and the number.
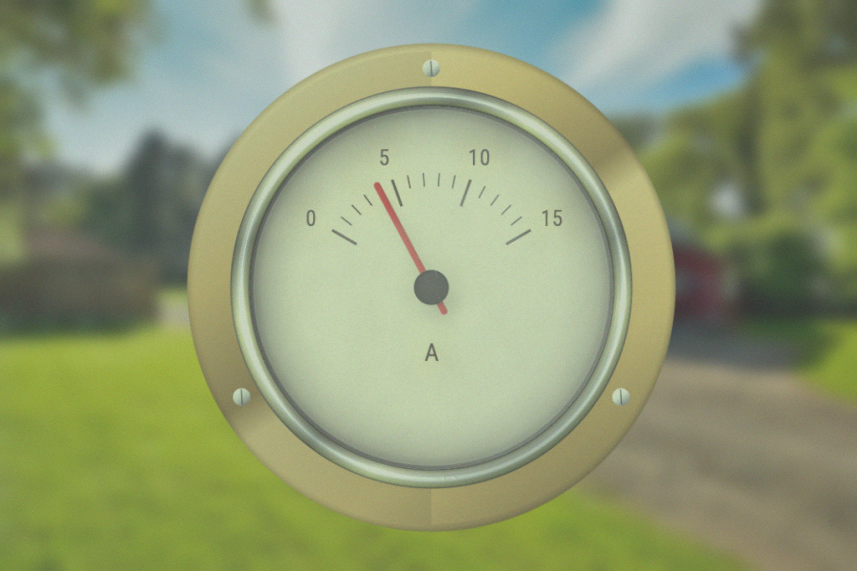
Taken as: A 4
